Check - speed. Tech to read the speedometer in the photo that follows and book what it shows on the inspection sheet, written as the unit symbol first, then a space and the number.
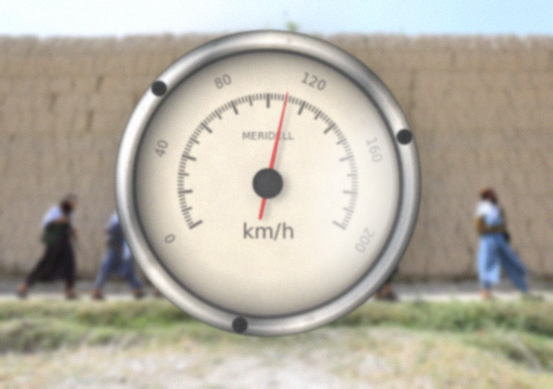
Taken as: km/h 110
